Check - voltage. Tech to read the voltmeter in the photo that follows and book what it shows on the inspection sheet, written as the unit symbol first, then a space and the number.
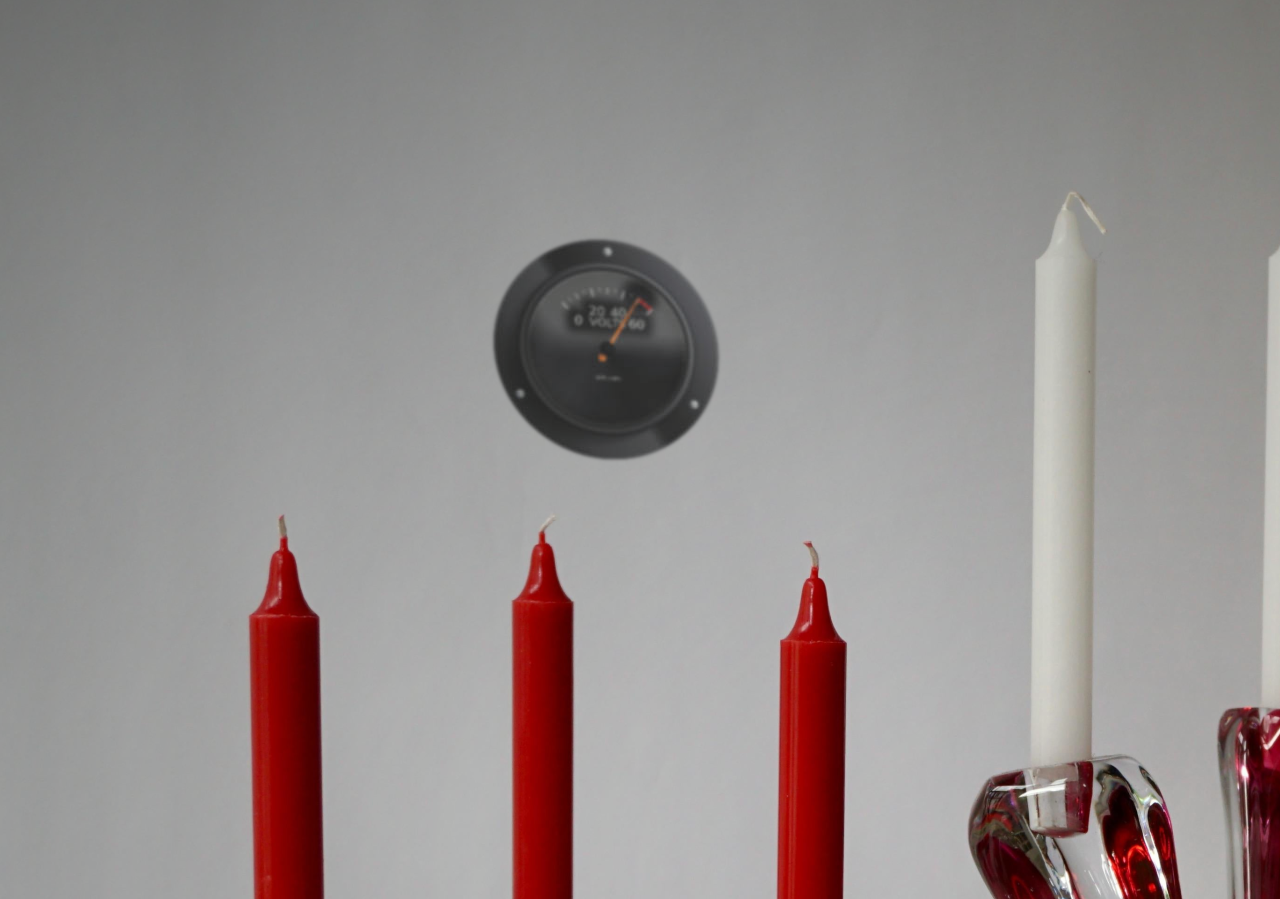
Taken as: V 50
